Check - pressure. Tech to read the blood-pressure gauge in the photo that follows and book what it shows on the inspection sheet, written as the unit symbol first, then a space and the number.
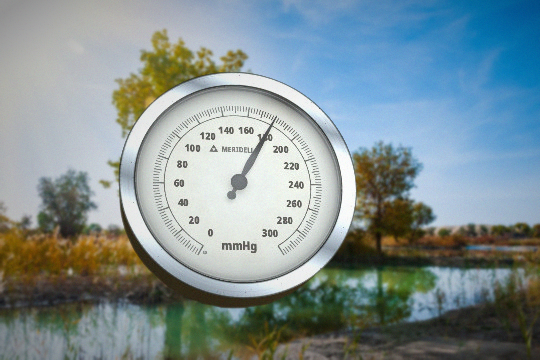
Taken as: mmHg 180
